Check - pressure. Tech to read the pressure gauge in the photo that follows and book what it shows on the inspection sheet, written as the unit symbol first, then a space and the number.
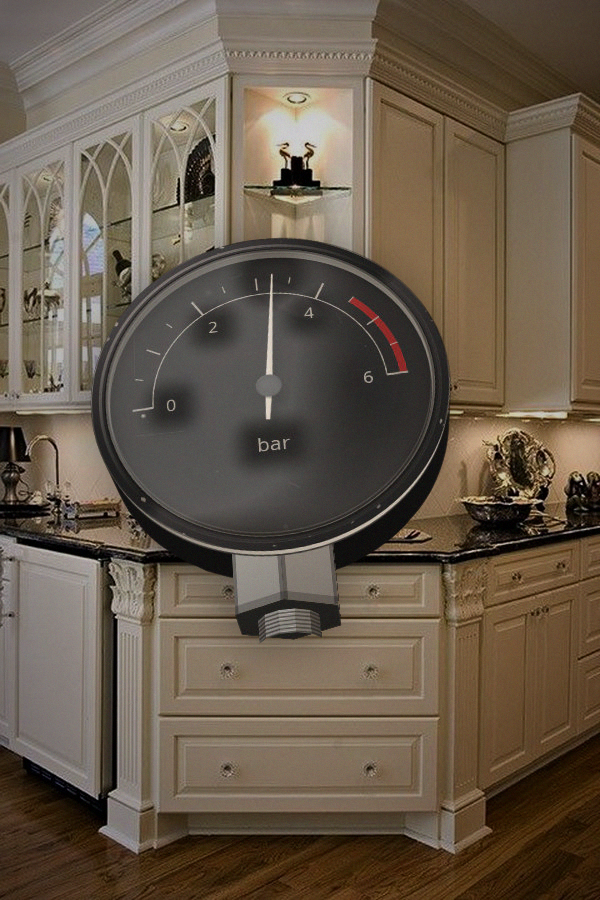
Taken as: bar 3.25
